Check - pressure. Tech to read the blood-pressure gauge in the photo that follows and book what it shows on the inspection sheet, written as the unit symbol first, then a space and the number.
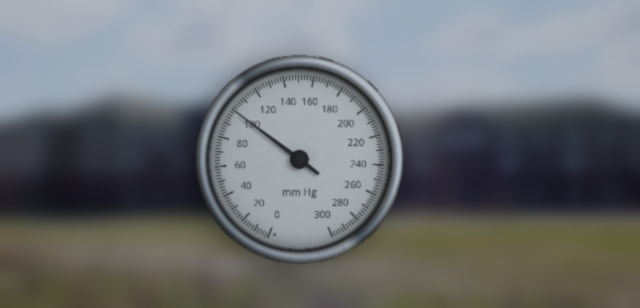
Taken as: mmHg 100
